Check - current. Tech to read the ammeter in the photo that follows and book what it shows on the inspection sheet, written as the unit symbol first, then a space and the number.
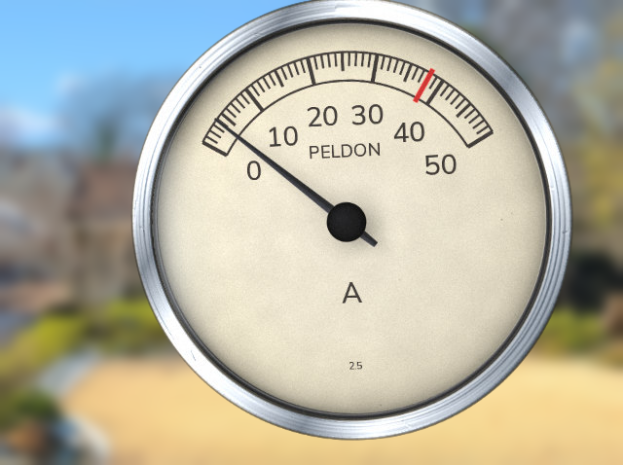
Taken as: A 4
